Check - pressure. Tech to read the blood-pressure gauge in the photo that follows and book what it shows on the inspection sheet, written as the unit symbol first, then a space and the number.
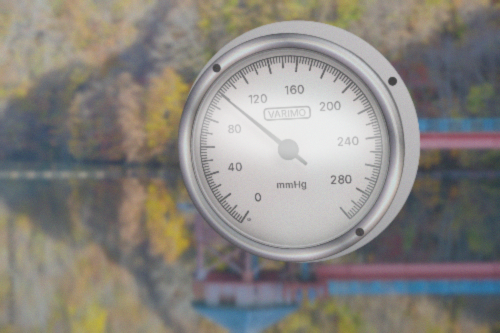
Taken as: mmHg 100
